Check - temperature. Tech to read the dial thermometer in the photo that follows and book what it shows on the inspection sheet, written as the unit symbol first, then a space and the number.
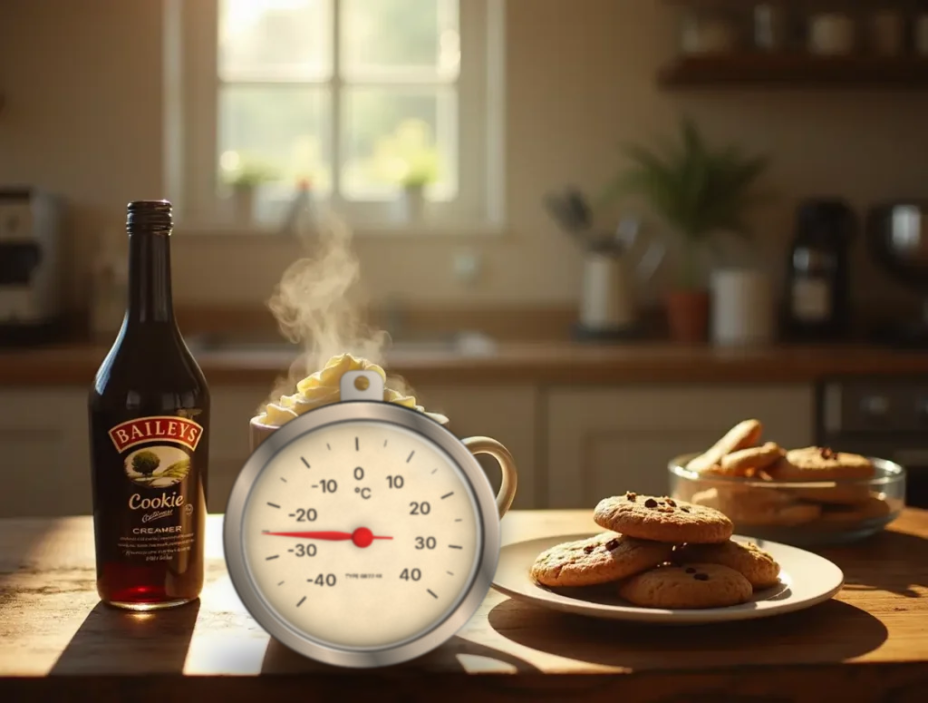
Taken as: °C -25
